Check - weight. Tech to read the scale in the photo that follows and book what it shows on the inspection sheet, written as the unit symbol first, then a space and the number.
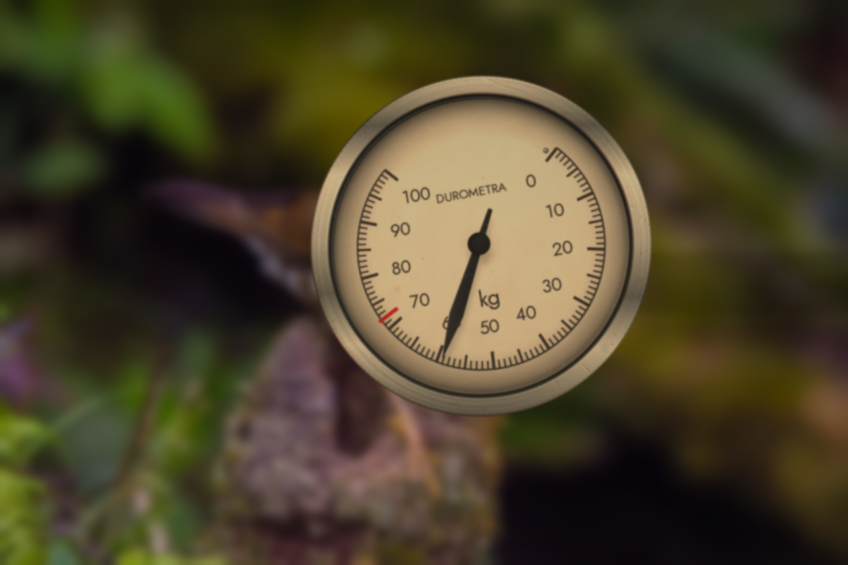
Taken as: kg 59
